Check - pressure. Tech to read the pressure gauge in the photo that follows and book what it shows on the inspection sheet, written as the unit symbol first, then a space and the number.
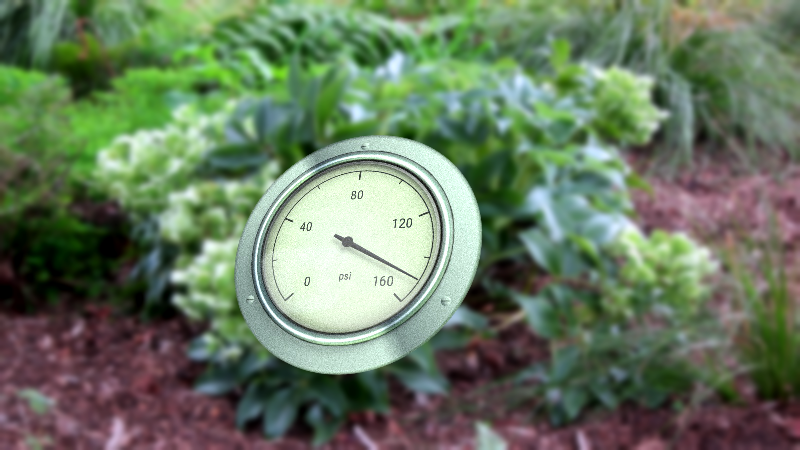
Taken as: psi 150
